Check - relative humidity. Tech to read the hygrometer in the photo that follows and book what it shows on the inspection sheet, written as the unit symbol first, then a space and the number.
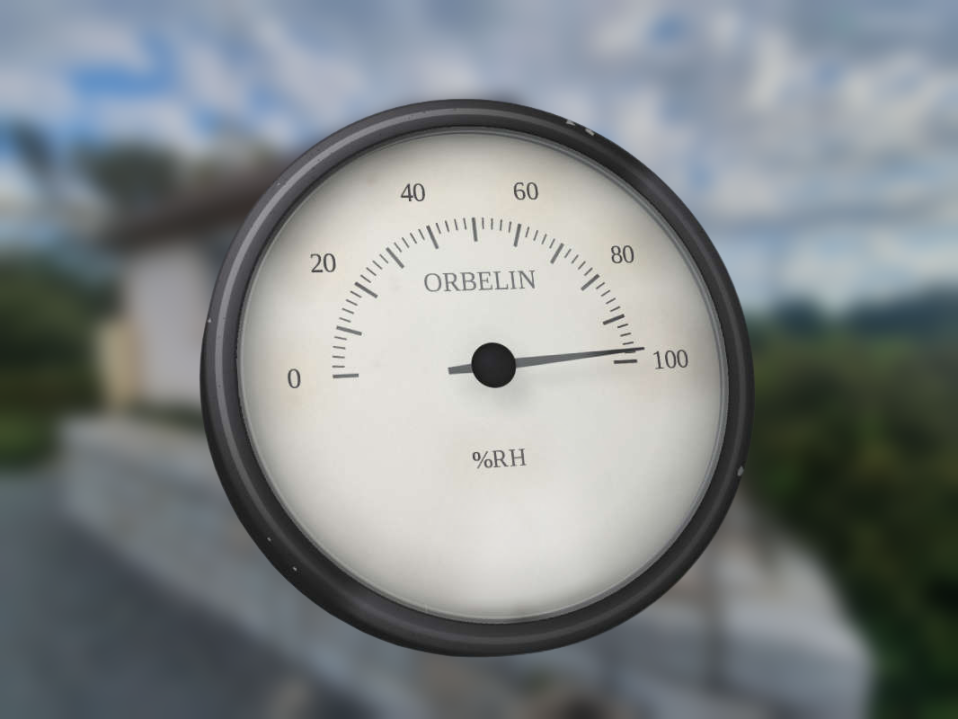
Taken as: % 98
